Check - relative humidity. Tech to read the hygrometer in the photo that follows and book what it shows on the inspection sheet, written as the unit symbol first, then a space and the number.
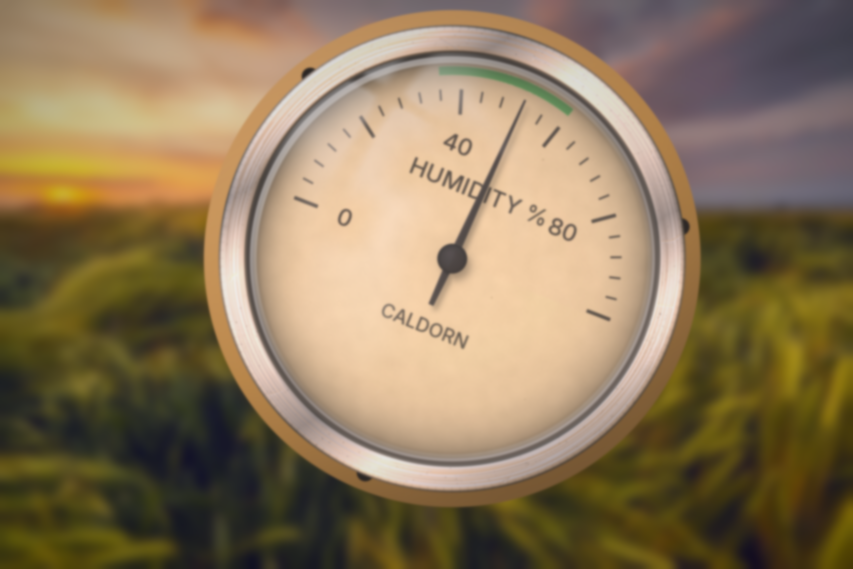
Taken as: % 52
